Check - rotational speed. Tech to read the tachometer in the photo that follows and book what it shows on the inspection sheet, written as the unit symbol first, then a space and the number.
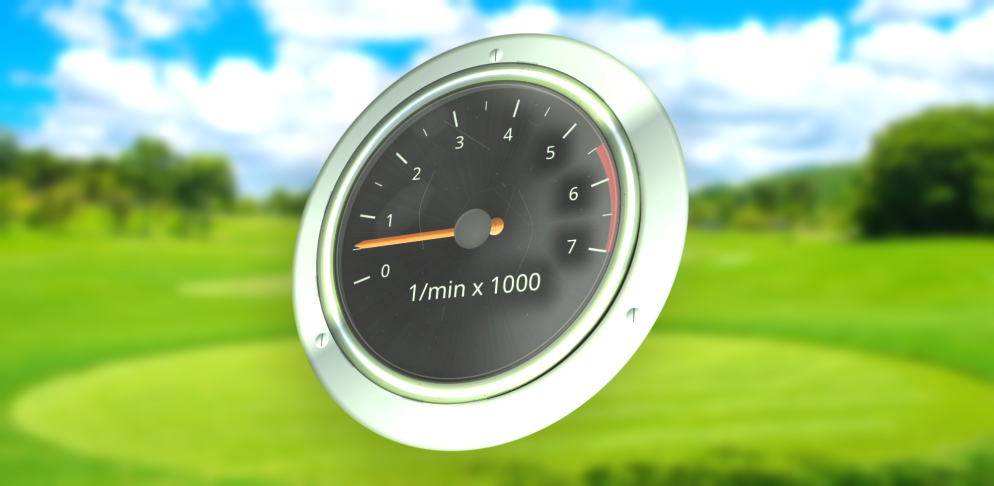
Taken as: rpm 500
